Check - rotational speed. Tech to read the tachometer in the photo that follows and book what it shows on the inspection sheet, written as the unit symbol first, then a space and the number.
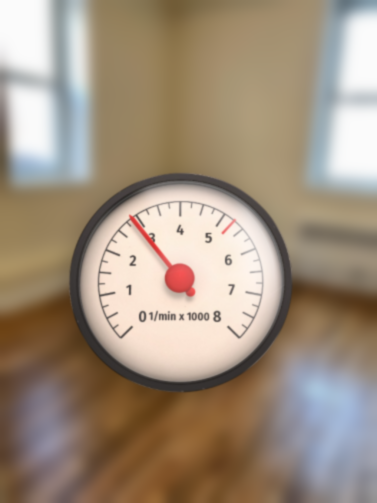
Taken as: rpm 2875
